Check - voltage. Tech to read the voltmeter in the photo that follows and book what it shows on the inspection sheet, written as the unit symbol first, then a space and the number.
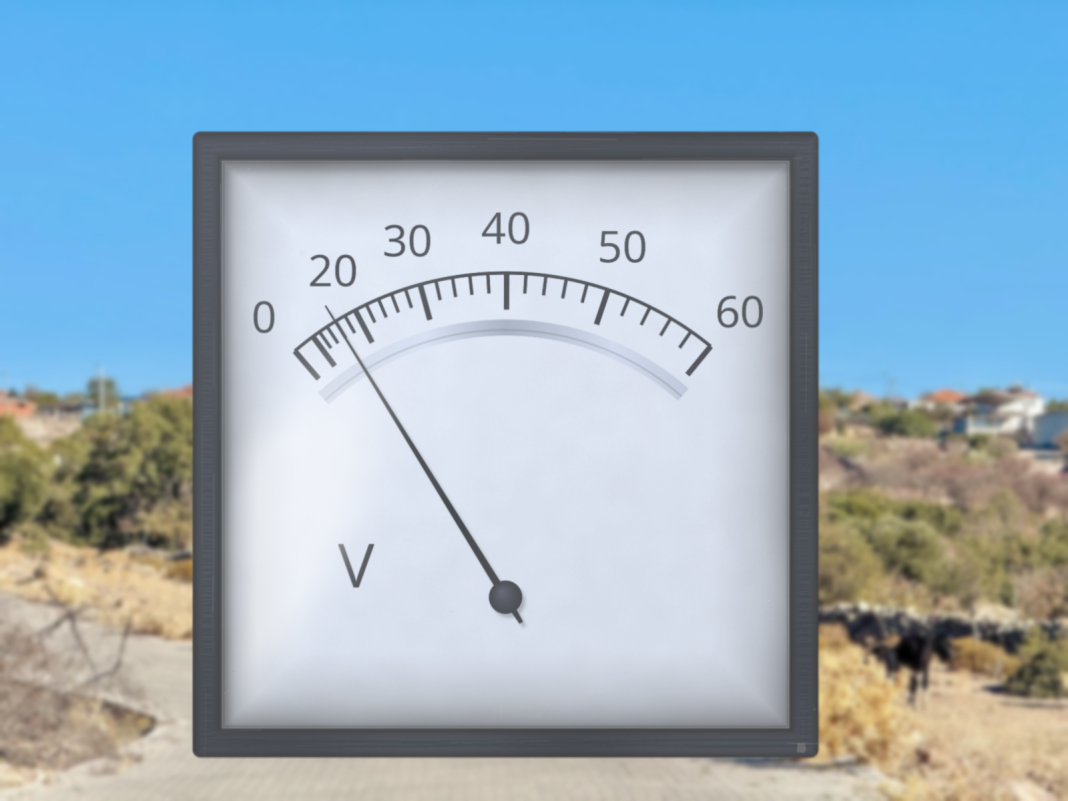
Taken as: V 16
